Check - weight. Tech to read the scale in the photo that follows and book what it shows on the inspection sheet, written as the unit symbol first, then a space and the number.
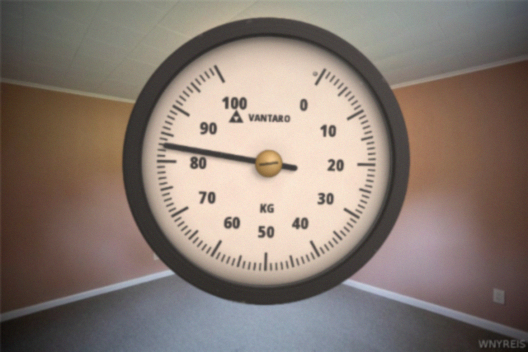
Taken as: kg 83
